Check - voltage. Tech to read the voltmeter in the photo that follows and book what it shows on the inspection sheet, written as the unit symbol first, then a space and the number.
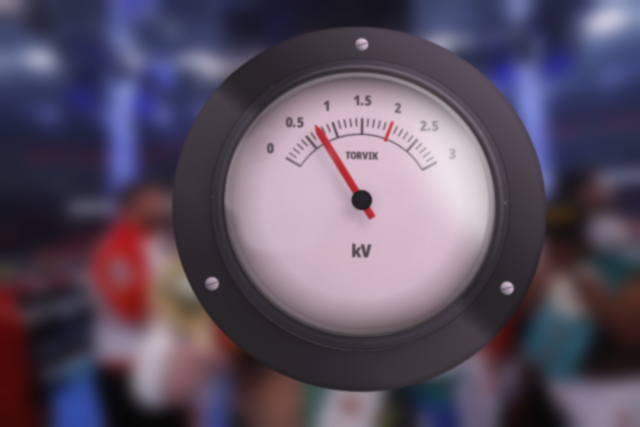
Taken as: kV 0.7
